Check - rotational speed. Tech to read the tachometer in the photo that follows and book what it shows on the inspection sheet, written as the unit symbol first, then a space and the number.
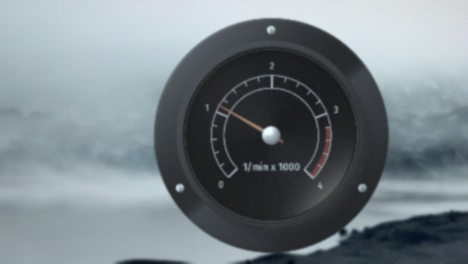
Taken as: rpm 1100
